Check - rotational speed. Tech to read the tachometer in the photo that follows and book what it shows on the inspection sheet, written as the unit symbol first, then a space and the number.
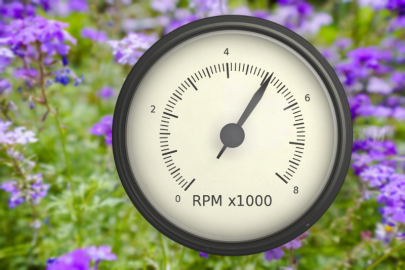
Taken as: rpm 5100
